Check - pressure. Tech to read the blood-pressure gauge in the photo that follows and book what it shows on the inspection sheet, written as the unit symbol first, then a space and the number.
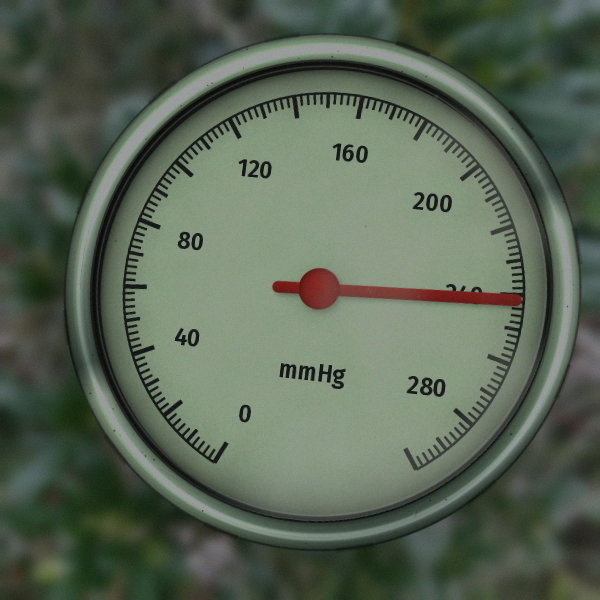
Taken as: mmHg 242
